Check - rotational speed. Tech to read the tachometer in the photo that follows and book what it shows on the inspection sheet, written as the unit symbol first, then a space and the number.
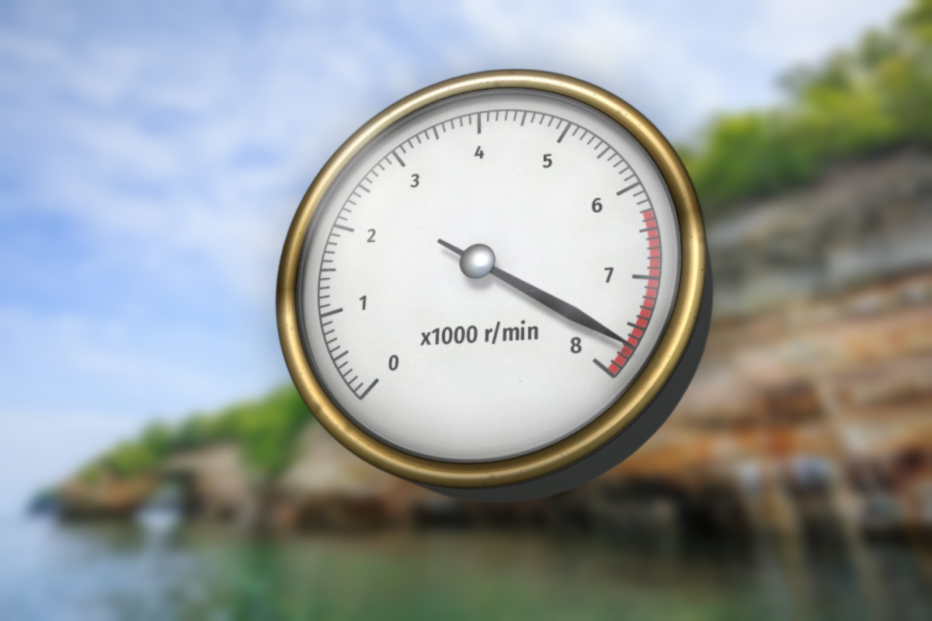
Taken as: rpm 7700
